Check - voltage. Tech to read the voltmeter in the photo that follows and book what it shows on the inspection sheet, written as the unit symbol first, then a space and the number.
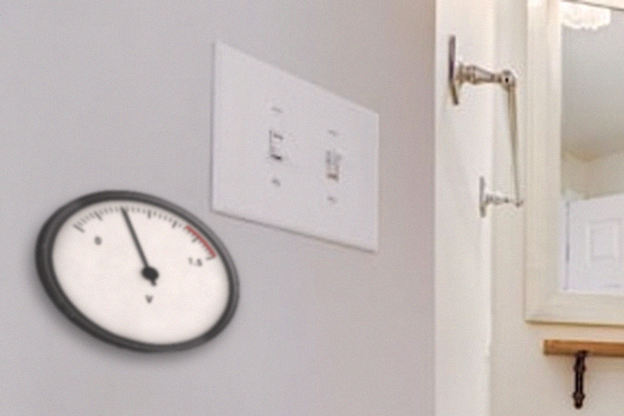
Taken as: V 0.5
